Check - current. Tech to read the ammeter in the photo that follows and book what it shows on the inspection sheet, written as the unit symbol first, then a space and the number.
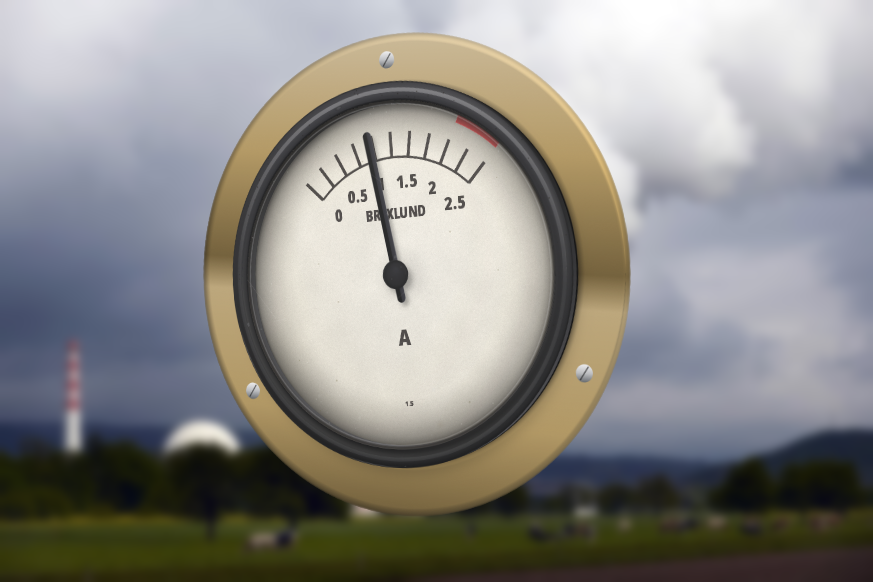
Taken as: A 1
